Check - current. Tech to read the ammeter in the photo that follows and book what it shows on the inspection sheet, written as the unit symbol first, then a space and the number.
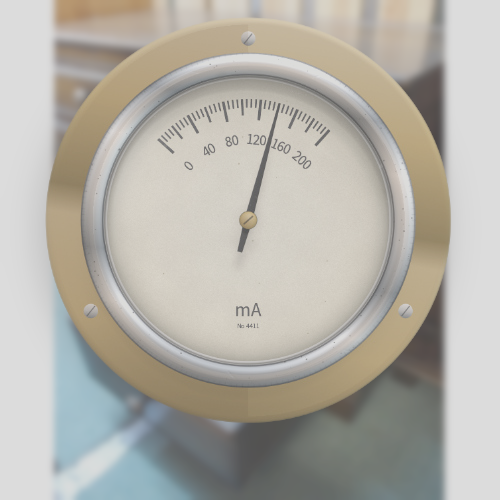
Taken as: mA 140
